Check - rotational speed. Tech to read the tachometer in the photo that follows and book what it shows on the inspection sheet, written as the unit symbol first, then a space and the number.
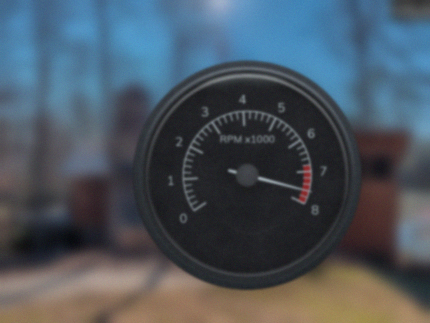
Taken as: rpm 7600
